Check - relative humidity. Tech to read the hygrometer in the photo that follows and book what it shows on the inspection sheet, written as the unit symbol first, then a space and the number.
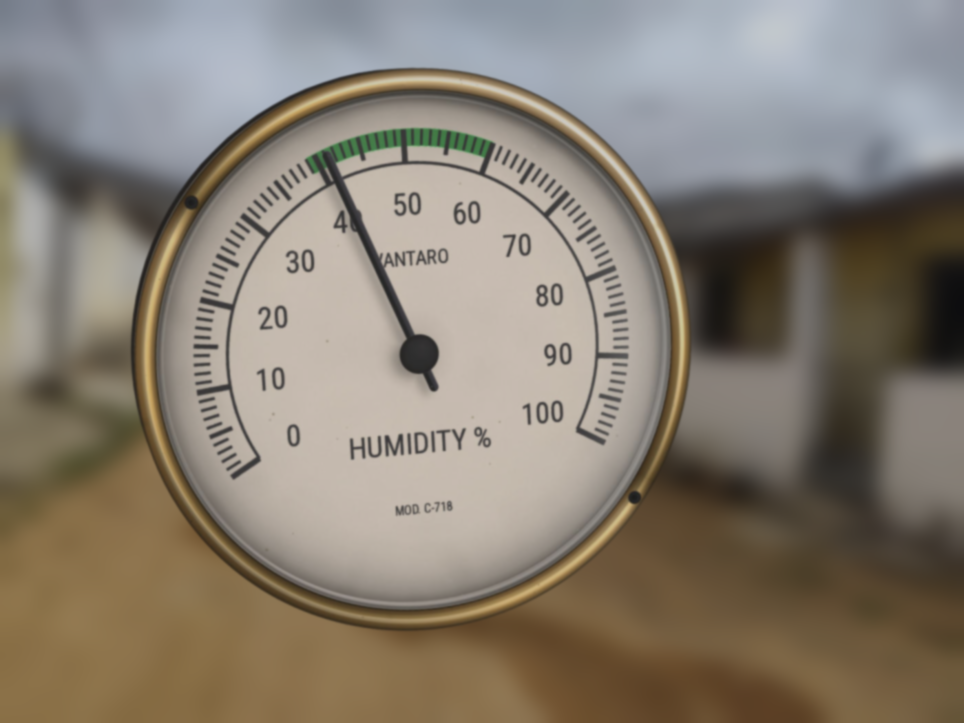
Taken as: % 41
